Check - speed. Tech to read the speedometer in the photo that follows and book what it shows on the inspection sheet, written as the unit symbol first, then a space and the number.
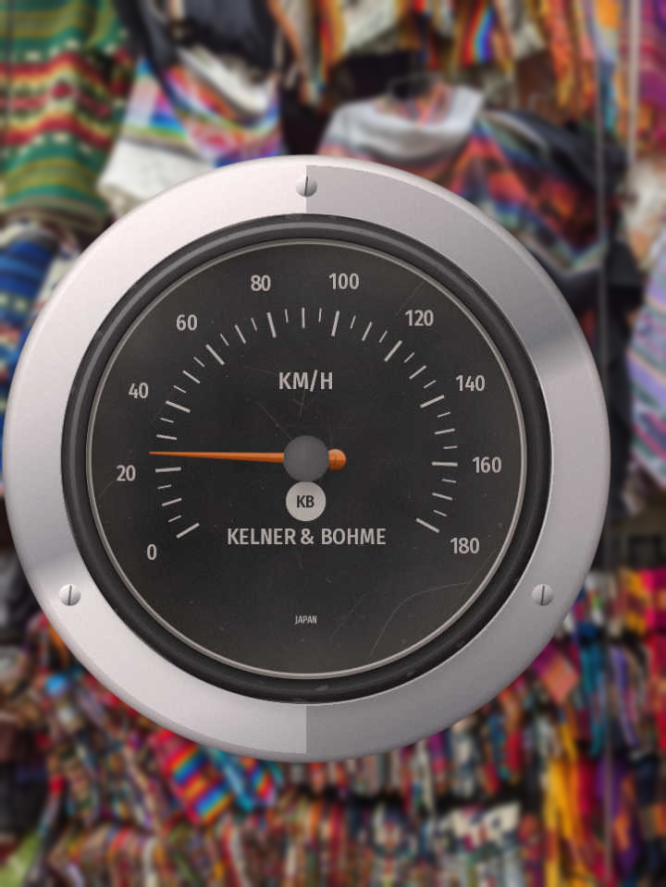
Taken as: km/h 25
